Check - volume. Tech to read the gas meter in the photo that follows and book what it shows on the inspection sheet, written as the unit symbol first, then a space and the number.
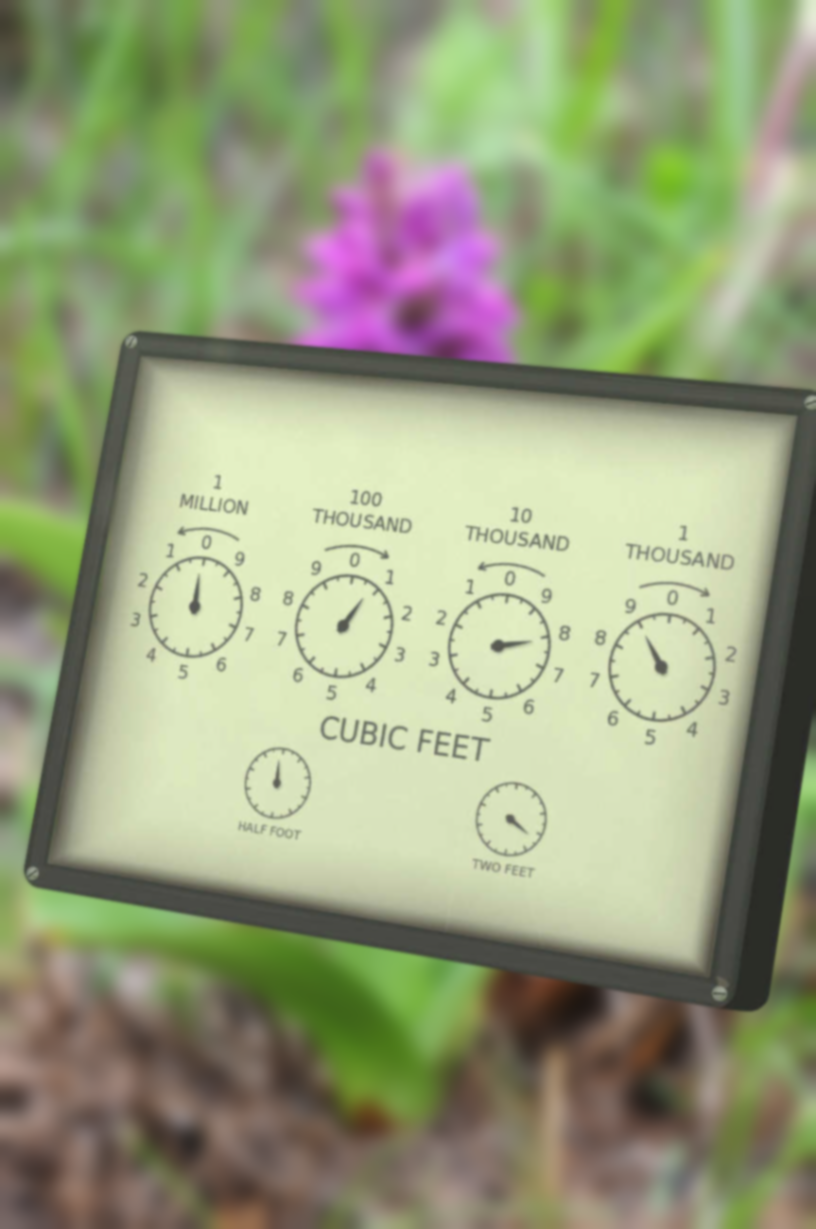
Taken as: ft³ 7900
